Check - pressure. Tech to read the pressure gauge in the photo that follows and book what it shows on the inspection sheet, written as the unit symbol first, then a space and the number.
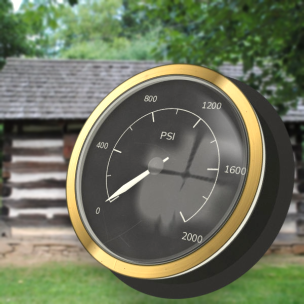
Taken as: psi 0
